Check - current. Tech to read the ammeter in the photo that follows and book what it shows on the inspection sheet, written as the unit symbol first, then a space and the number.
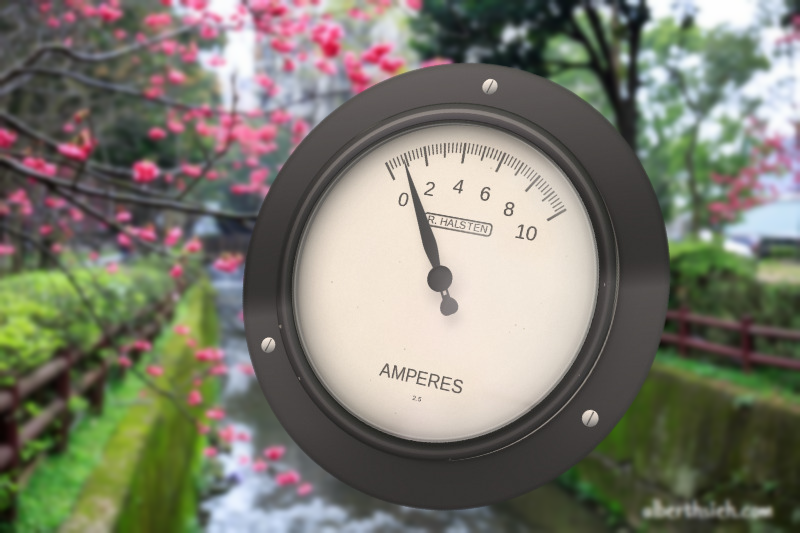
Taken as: A 1
